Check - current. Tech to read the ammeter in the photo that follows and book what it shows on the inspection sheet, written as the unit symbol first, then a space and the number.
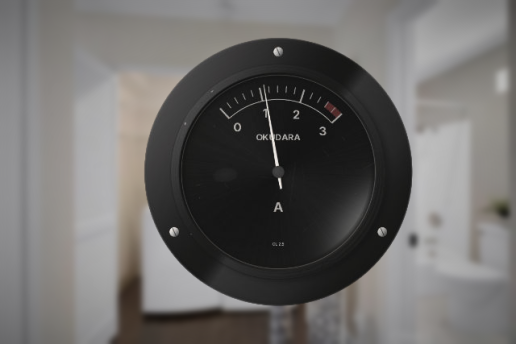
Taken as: A 1.1
